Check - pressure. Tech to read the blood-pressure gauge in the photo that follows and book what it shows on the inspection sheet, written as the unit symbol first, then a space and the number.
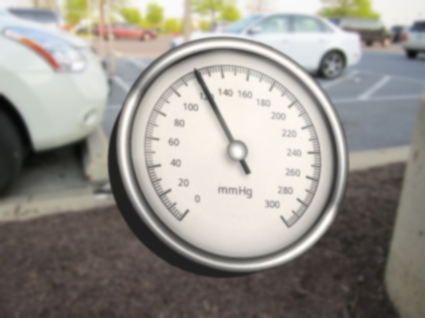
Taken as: mmHg 120
